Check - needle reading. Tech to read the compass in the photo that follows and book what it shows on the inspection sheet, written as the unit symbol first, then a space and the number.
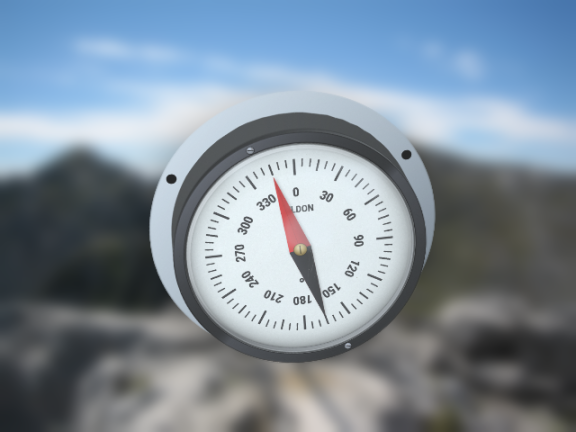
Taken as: ° 345
